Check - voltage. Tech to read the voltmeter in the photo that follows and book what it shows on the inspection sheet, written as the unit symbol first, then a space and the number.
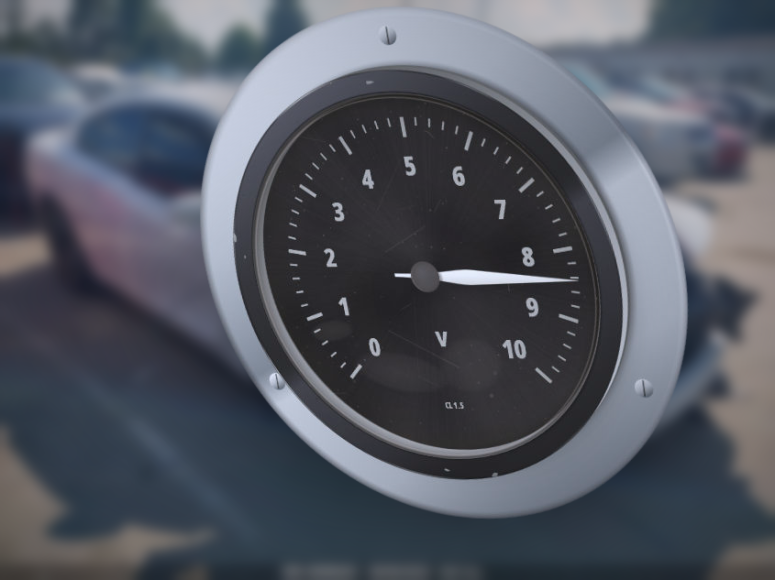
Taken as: V 8.4
